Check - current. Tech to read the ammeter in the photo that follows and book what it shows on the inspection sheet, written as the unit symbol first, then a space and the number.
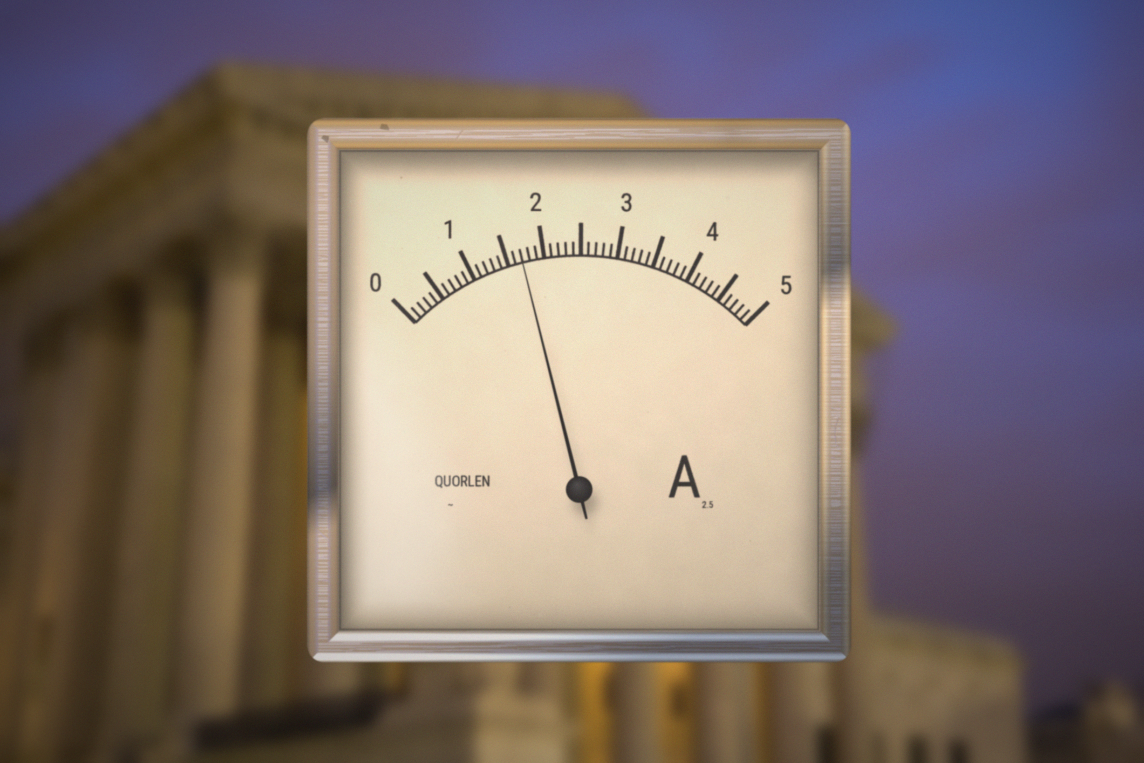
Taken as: A 1.7
